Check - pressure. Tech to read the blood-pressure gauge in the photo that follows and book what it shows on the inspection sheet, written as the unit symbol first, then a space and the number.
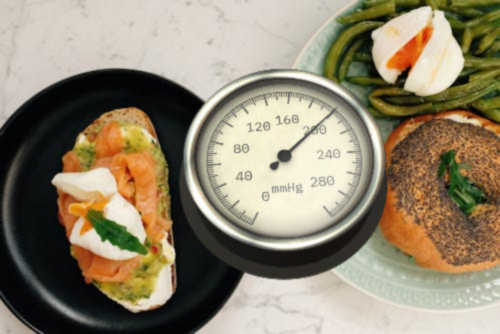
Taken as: mmHg 200
